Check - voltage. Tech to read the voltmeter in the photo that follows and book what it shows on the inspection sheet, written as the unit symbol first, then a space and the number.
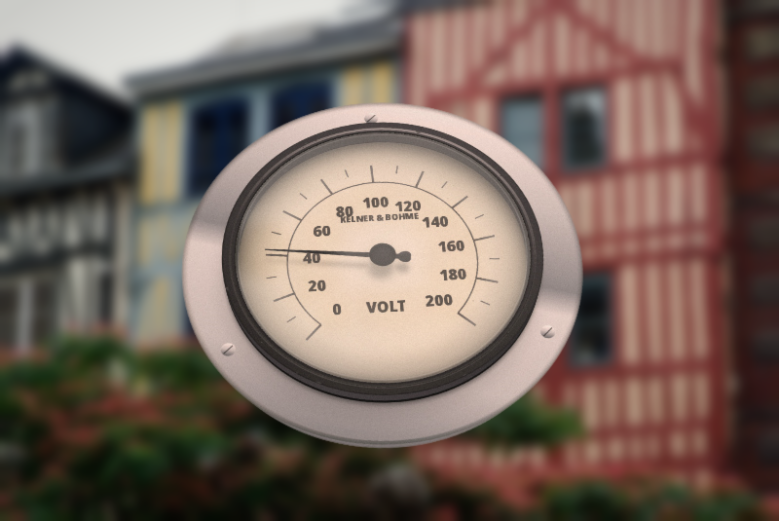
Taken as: V 40
